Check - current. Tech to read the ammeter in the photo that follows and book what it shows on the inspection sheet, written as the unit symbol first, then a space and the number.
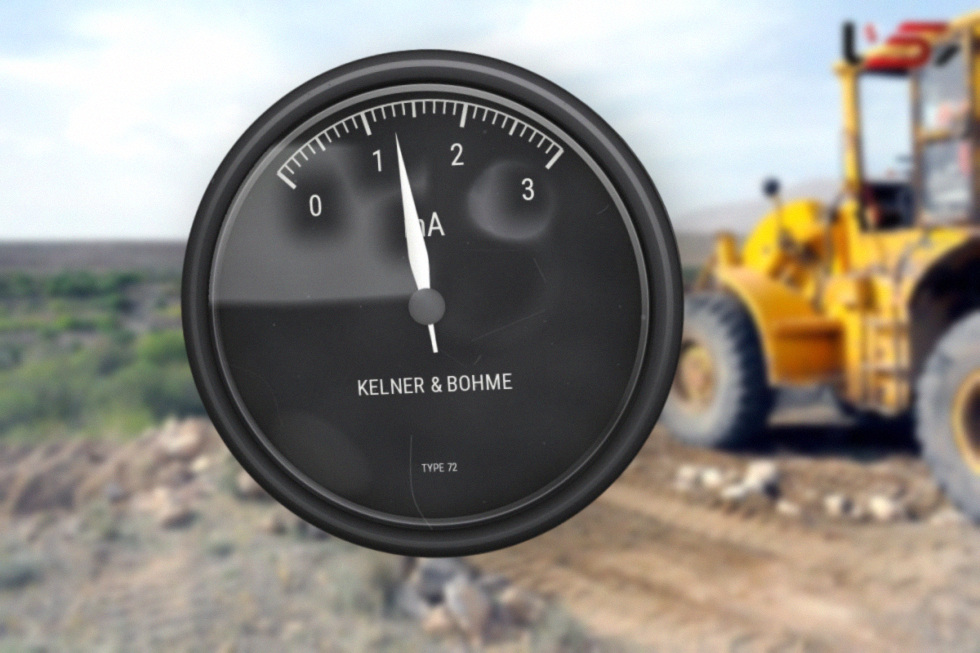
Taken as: mA 1.3
